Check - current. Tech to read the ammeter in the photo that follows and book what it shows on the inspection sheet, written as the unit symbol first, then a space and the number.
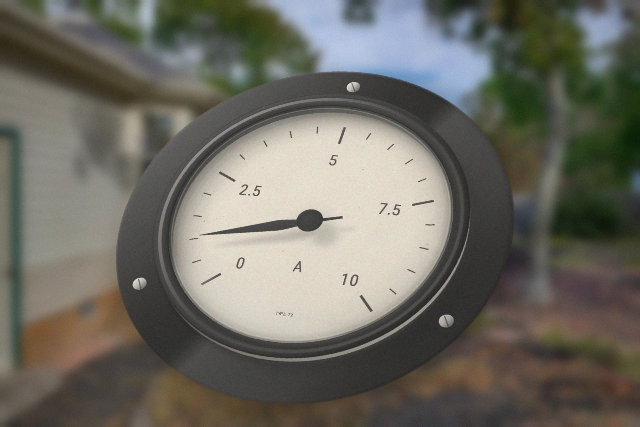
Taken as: A 1
